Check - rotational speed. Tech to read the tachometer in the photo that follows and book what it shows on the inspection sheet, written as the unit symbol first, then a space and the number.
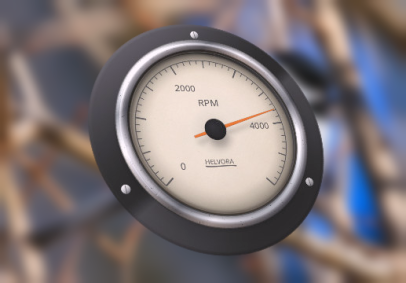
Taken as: rpm 3800
